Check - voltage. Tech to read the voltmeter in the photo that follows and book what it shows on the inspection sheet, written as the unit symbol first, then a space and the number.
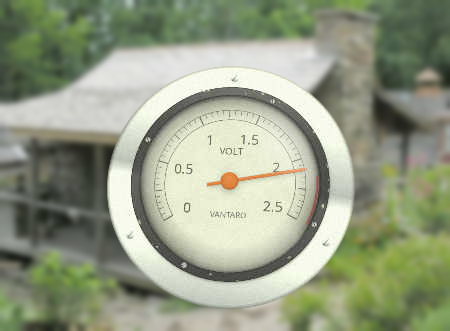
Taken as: V 2.1
